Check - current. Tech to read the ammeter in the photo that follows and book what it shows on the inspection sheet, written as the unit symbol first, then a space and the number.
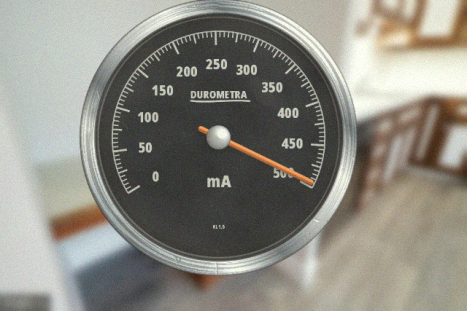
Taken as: mA 495
